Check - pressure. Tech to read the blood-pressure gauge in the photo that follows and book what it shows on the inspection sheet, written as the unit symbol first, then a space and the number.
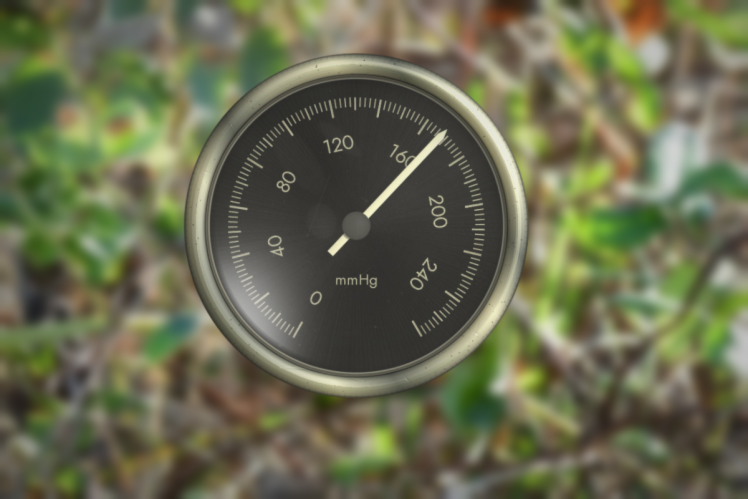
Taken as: mmHg 168
